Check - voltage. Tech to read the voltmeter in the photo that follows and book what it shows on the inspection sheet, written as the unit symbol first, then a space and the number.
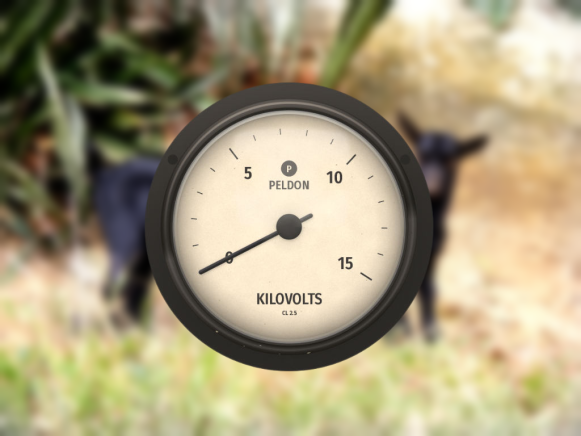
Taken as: kV 0
